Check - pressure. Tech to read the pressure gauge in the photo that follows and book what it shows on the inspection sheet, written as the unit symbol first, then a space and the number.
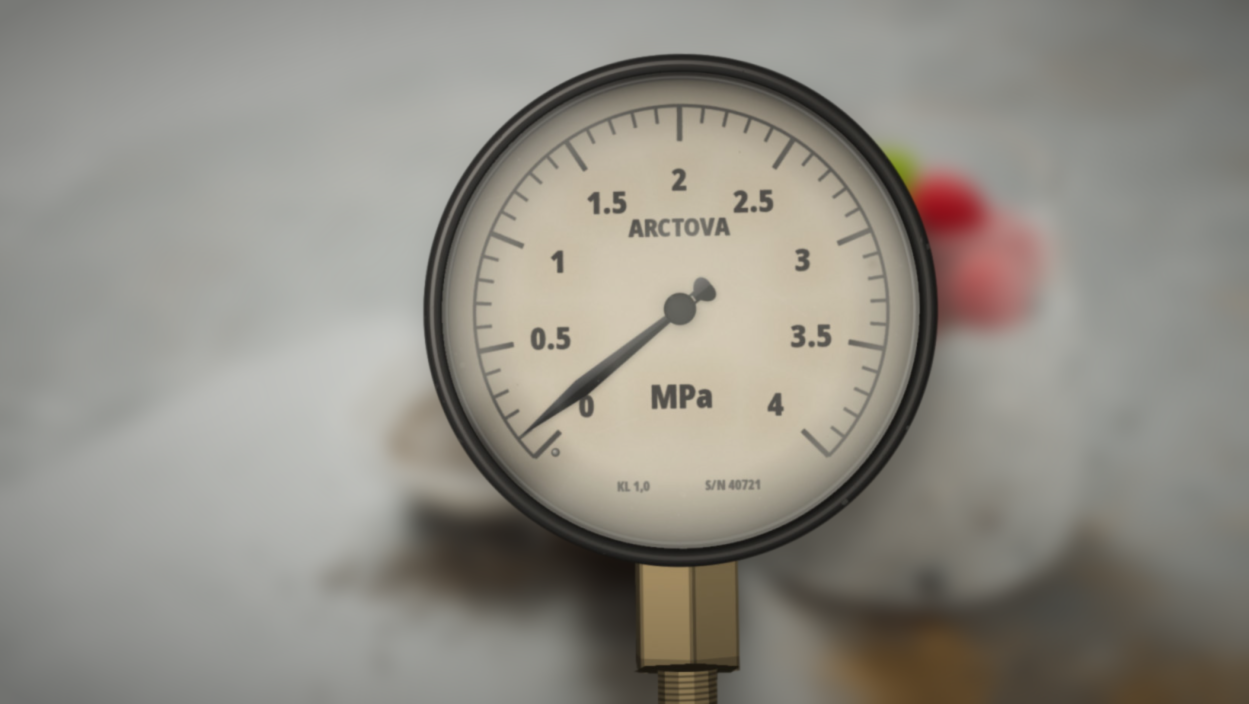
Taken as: MPa 0.1
